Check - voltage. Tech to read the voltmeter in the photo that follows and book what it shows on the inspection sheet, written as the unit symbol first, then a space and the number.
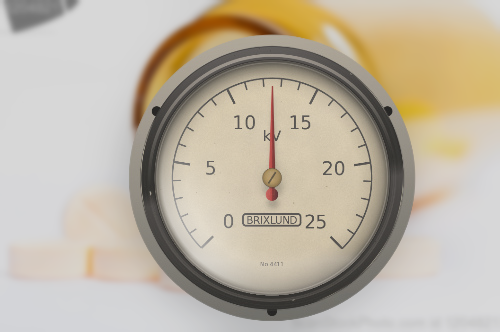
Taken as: kV 12.5
